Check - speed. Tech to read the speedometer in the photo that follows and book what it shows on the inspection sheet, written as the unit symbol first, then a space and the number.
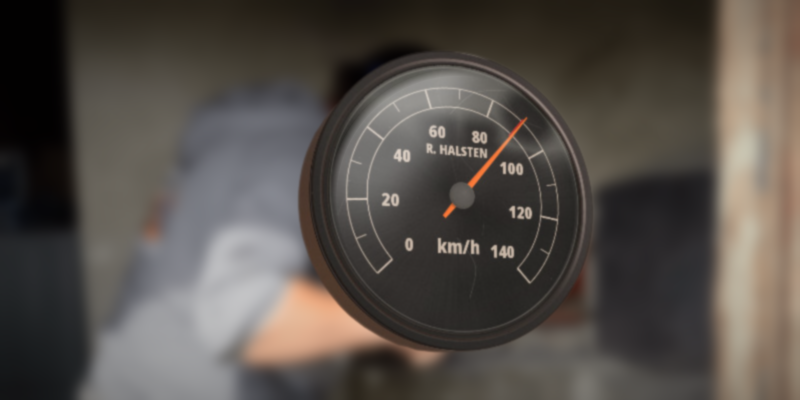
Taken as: km/h 90
